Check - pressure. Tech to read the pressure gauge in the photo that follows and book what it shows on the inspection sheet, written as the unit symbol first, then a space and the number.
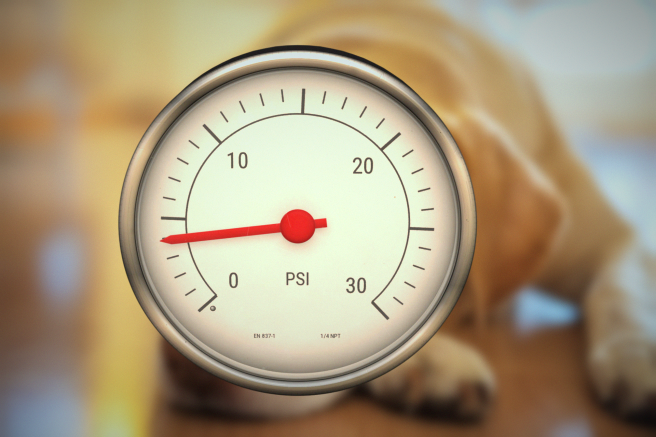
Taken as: psi 4
